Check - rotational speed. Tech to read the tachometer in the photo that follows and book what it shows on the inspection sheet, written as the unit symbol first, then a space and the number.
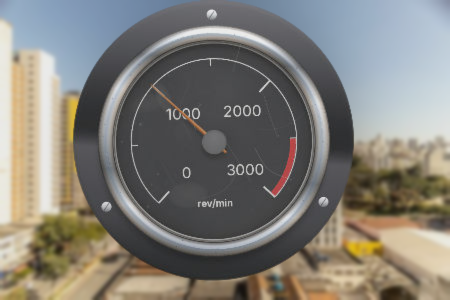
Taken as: rpm 1000
